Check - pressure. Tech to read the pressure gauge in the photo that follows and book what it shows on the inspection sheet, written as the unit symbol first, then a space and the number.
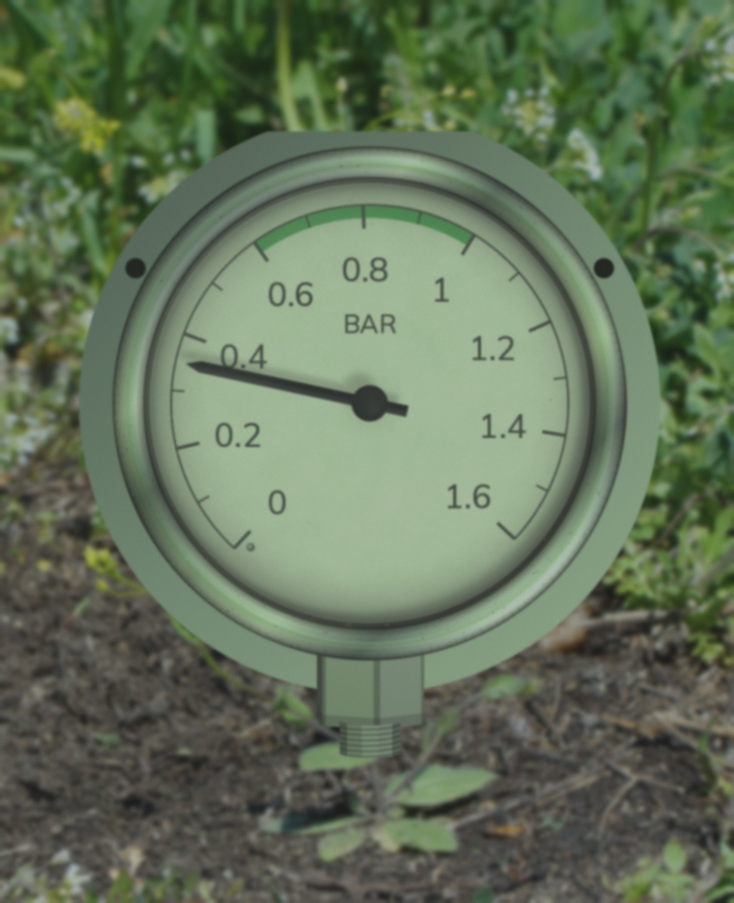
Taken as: bar 0.35
